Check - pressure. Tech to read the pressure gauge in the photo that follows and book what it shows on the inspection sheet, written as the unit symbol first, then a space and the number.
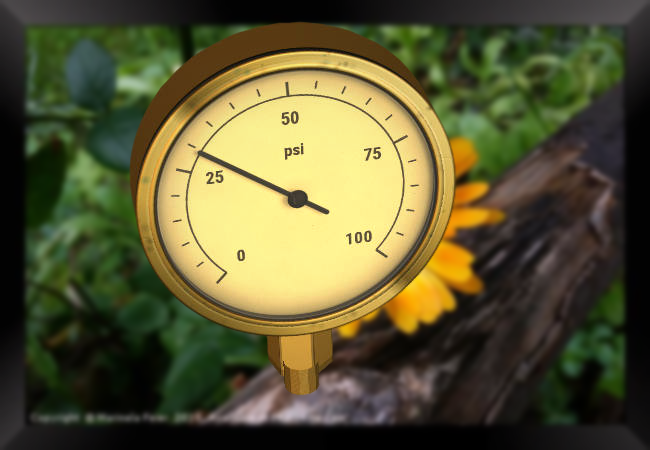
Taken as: psi 30
